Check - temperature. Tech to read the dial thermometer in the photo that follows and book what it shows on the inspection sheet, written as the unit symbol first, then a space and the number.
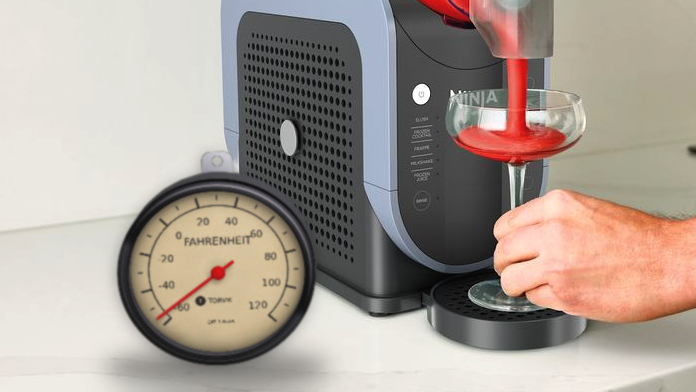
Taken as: °F -55
